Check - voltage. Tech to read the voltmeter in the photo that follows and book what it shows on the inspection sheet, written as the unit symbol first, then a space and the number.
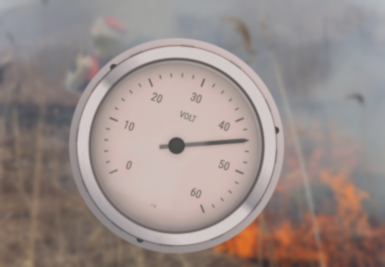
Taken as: V 44
